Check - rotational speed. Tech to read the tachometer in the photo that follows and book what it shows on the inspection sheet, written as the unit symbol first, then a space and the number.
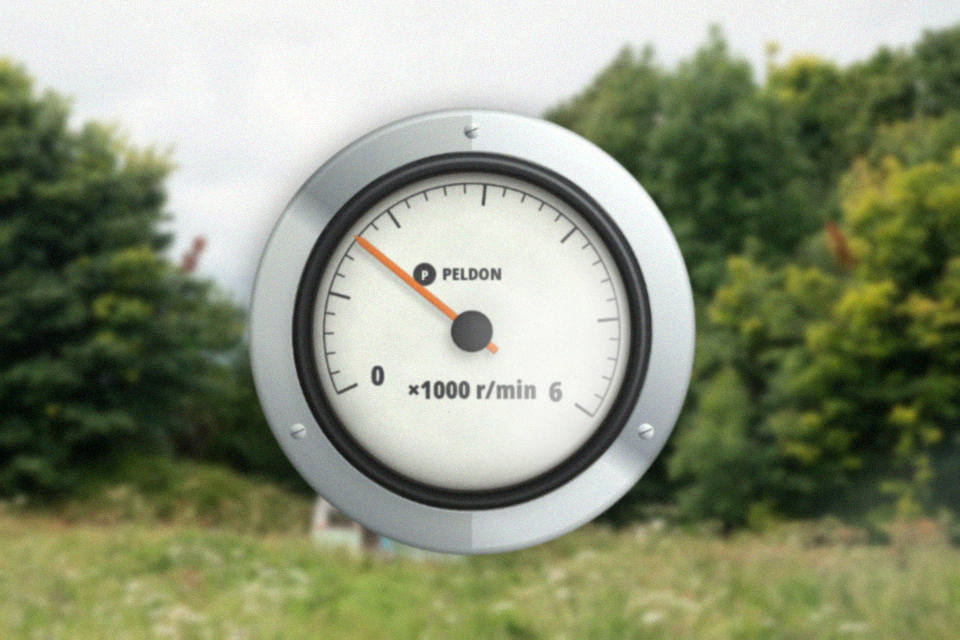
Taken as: rpm 1600
